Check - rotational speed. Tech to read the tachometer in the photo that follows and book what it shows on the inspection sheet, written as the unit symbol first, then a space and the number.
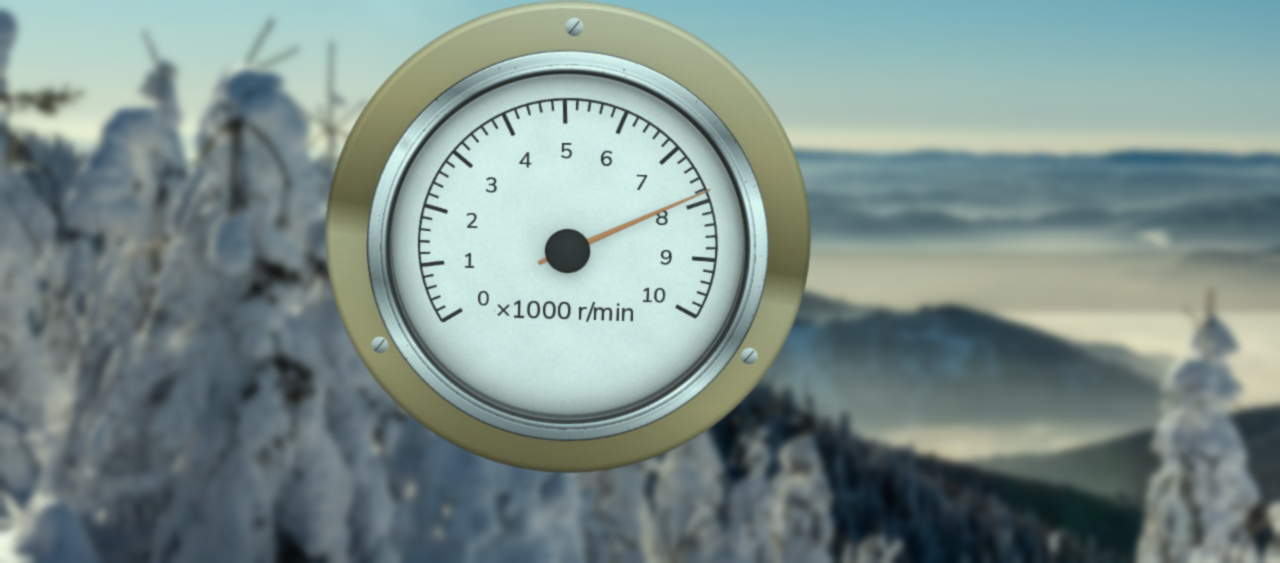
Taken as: rpm 7800
